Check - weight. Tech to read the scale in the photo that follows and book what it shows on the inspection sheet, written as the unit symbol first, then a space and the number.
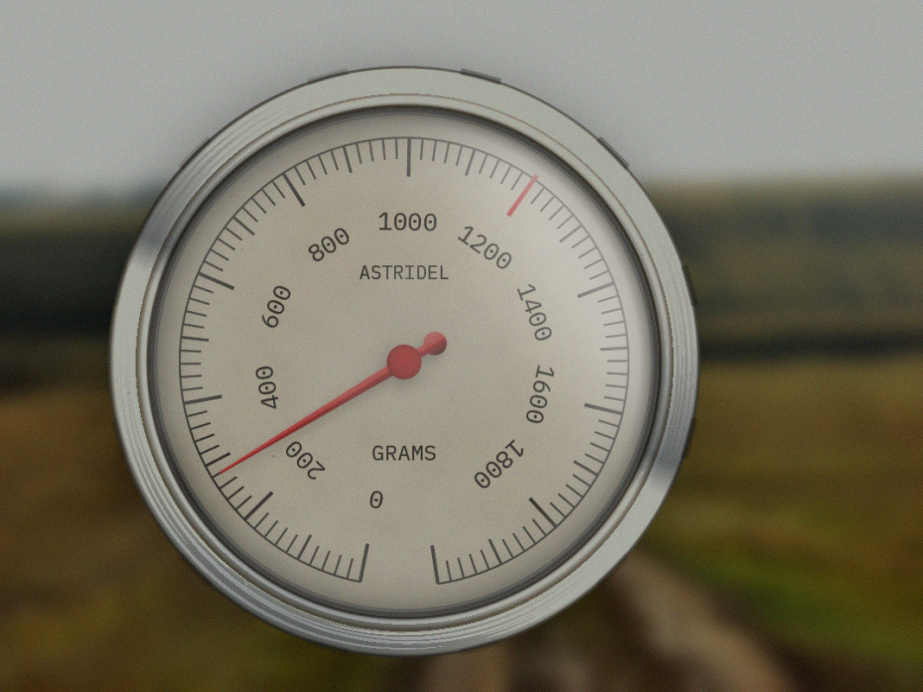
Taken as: g 280
